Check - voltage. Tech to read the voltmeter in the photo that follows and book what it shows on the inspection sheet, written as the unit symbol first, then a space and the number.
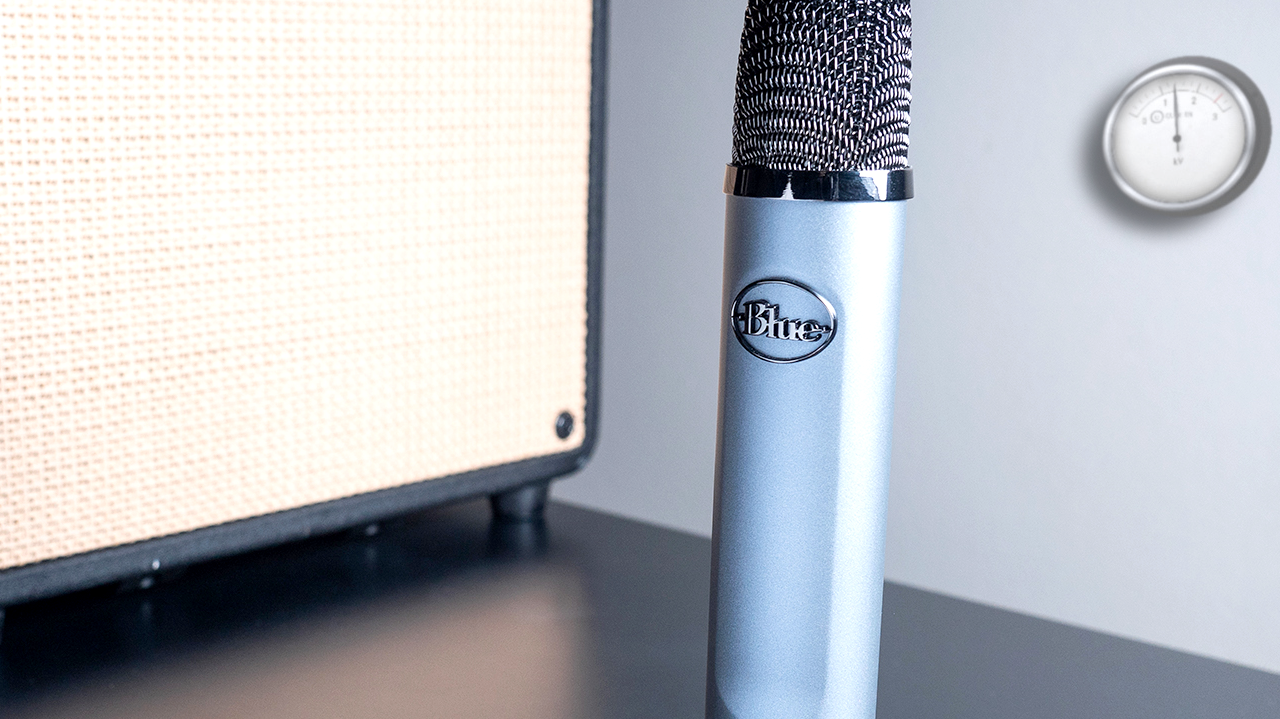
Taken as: kV 1.4
